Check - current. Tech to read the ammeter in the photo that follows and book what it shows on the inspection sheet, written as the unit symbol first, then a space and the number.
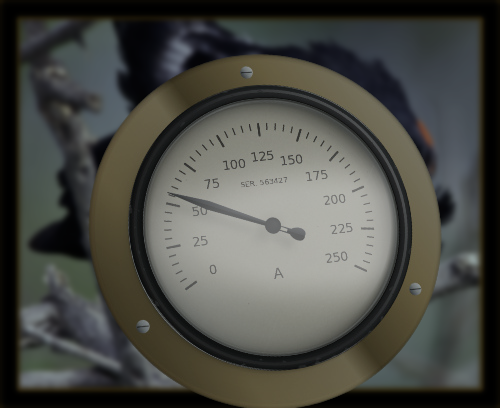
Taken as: A 55
